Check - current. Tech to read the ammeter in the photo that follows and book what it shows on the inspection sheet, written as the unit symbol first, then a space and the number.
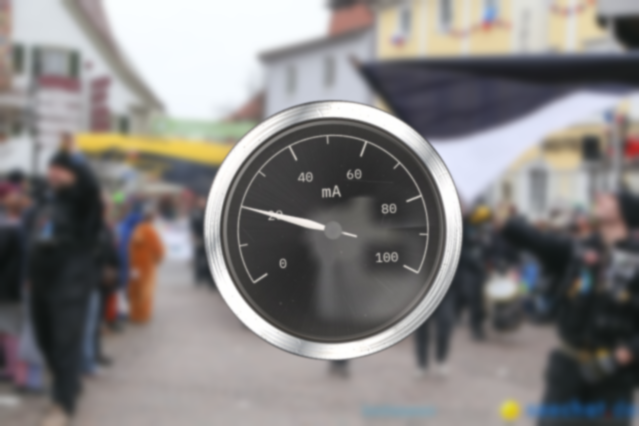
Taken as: mA 20
